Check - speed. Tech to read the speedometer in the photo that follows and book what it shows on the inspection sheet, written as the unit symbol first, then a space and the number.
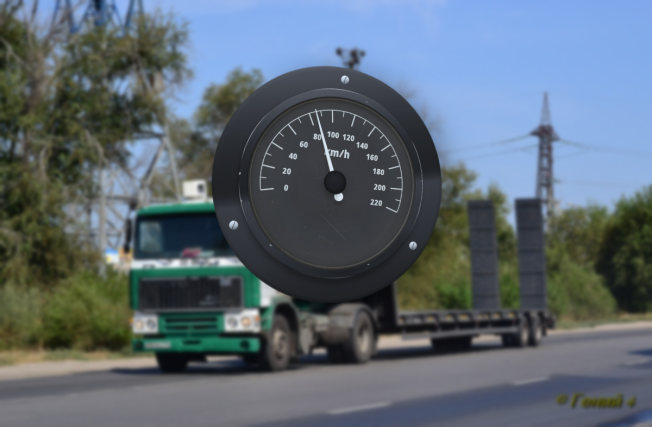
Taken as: km/h 85
